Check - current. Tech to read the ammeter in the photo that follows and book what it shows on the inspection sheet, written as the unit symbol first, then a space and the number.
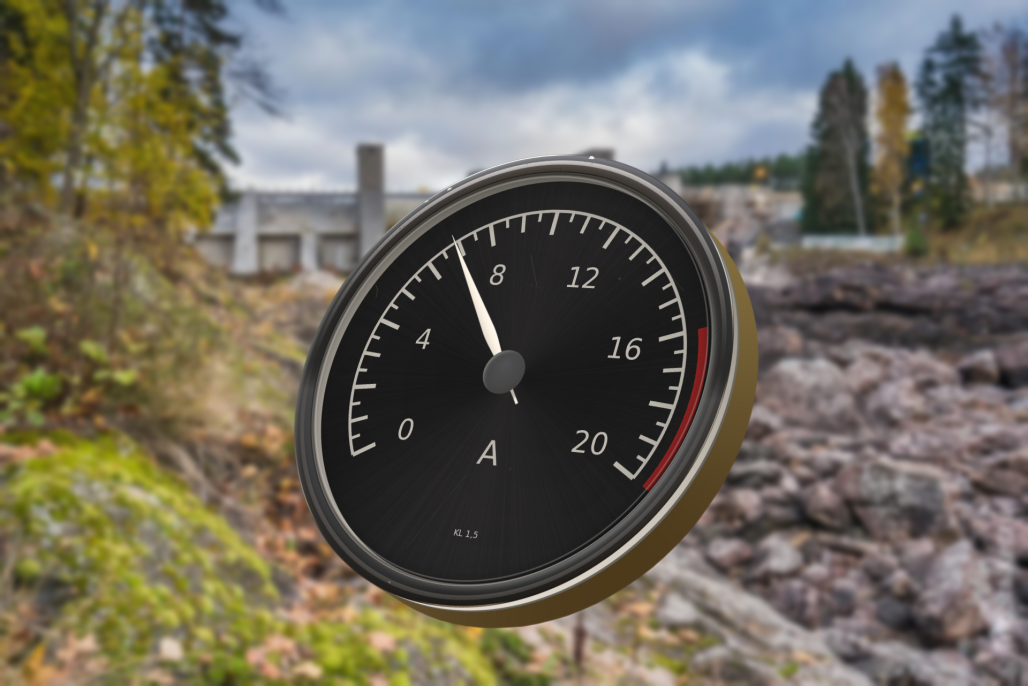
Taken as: A 7
